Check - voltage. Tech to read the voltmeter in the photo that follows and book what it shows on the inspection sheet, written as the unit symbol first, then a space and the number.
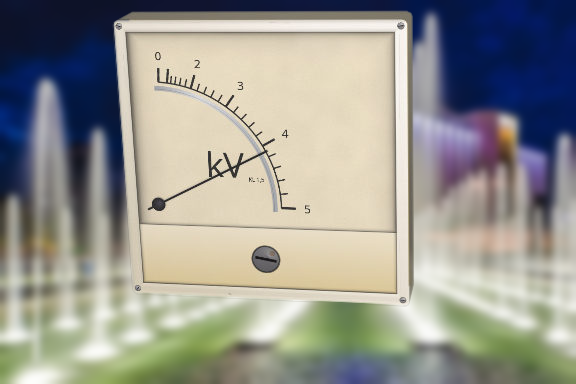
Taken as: kV 4.1
